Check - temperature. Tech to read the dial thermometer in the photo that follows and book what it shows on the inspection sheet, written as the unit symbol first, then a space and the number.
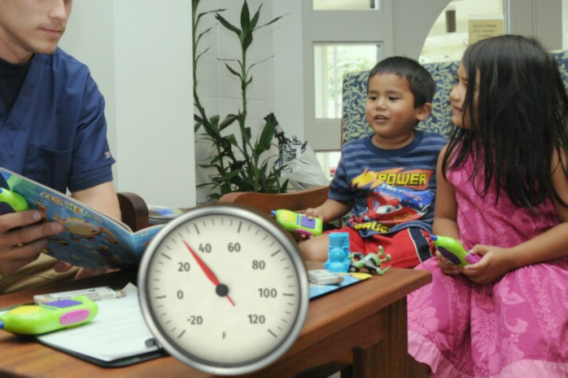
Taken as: °F 32
